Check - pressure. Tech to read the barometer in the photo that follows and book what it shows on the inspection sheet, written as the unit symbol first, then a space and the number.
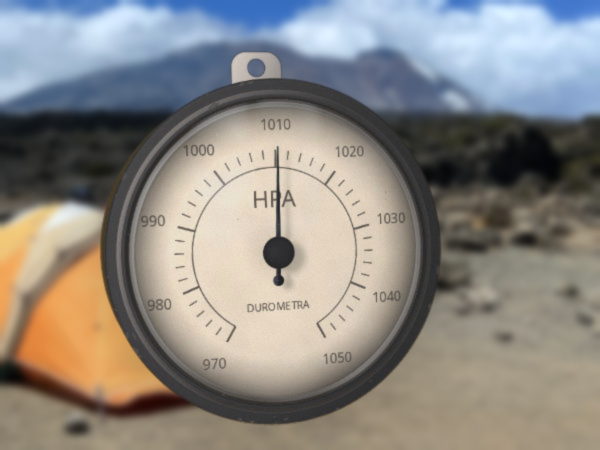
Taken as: hPa 1010
